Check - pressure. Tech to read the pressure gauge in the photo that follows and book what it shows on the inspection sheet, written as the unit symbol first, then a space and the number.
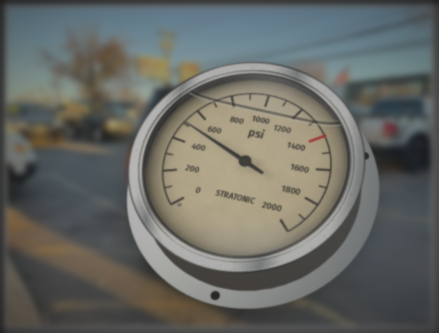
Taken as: psi 500
